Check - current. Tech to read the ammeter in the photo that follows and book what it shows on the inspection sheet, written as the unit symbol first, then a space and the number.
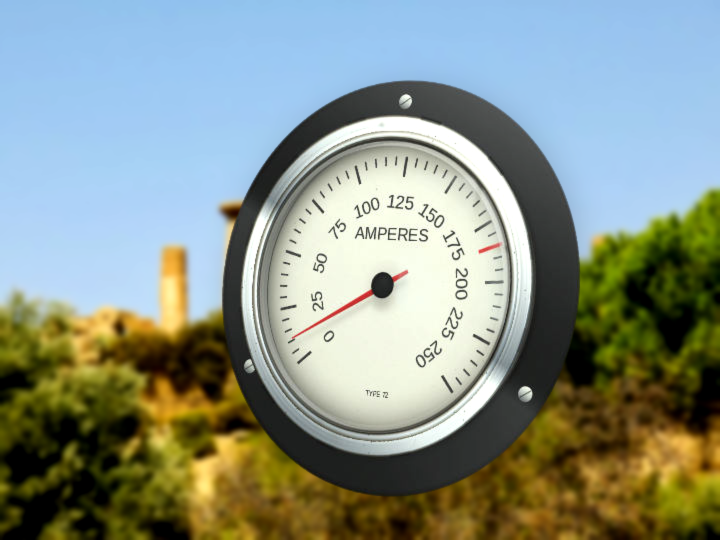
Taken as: A 10
